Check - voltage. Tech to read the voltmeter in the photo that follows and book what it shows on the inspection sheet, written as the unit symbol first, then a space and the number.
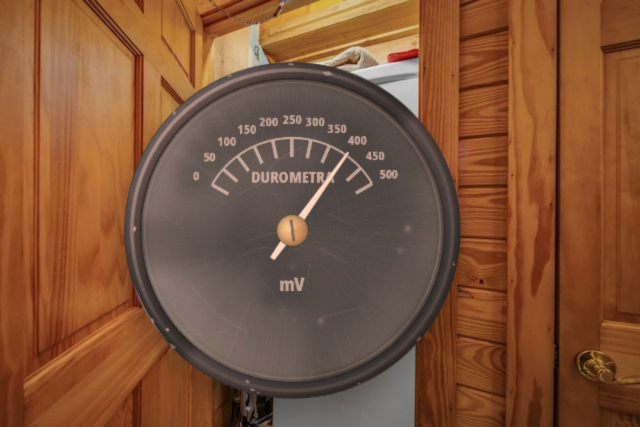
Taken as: mV 400
